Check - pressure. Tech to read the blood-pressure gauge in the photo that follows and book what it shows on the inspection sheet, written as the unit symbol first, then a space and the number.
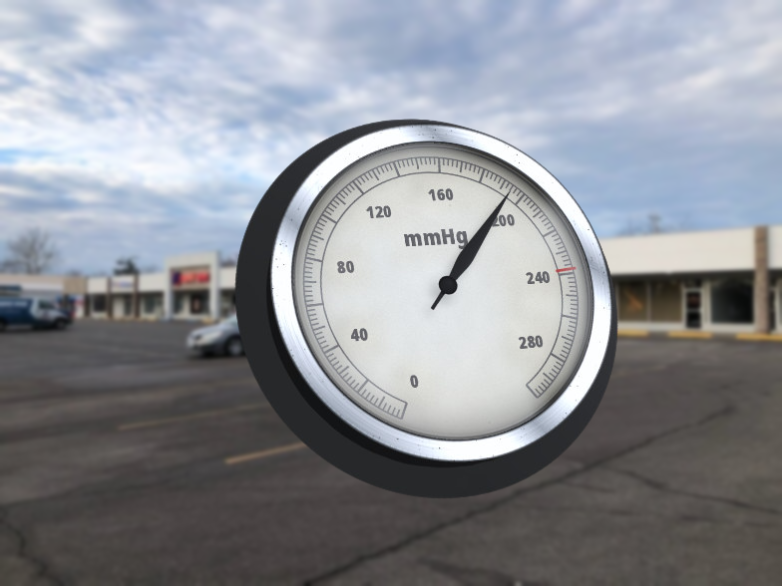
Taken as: mmHg 194
